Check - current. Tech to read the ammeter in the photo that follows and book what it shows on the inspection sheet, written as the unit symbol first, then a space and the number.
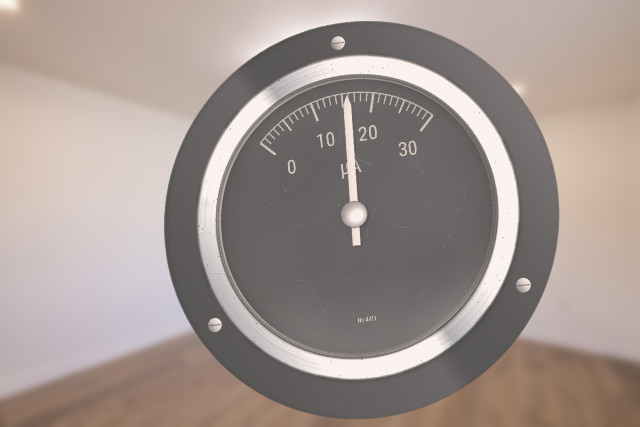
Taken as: µA 16
